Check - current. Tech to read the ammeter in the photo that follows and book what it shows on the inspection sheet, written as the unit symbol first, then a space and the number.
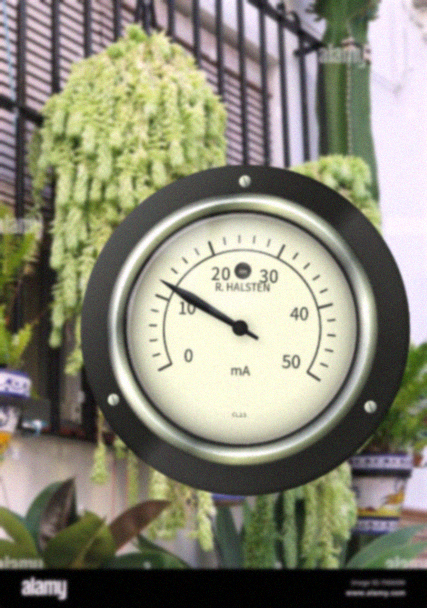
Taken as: mA 12
